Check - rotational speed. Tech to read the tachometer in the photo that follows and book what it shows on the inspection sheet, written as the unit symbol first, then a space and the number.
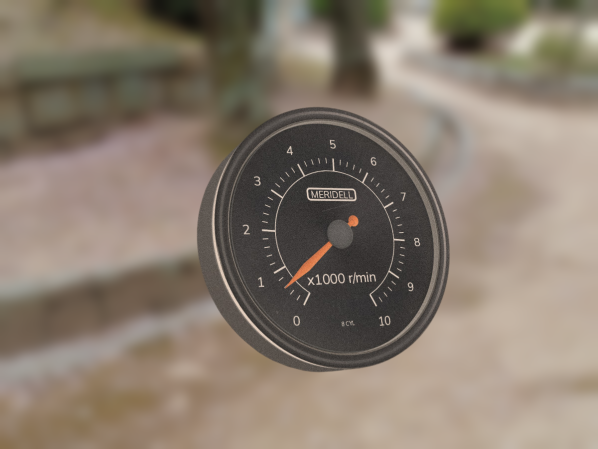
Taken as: rpm 600
